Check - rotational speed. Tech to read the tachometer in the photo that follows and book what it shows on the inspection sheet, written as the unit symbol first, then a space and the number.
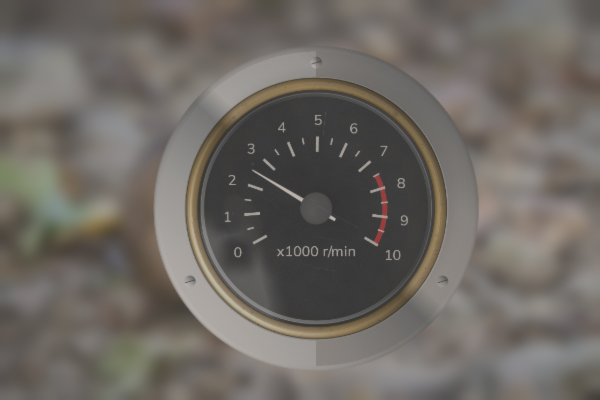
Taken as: rpm 2500
